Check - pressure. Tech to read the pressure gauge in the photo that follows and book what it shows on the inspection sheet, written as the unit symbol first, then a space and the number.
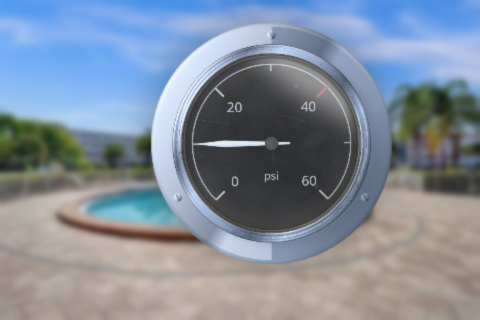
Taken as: psi 10
